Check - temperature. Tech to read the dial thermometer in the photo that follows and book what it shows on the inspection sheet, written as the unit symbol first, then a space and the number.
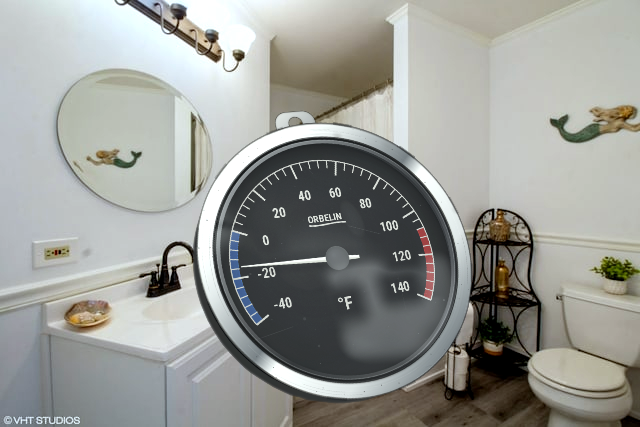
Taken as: °F -16
